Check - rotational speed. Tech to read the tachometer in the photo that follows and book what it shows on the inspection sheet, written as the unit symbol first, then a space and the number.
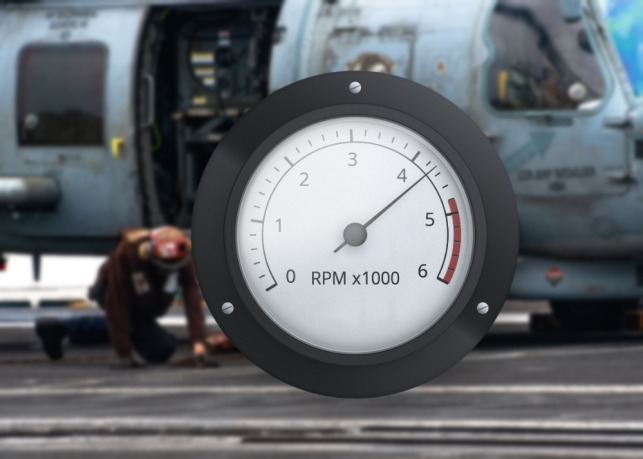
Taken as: rpm 4300
